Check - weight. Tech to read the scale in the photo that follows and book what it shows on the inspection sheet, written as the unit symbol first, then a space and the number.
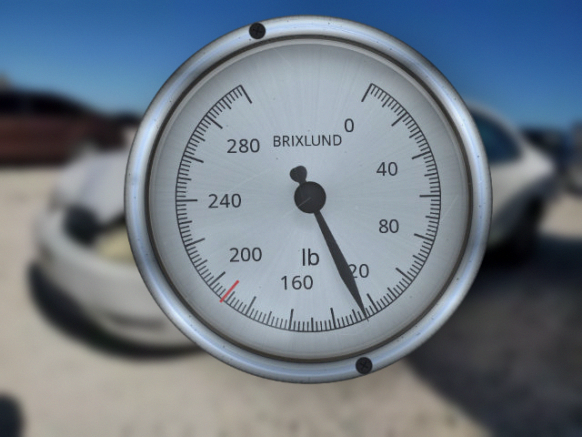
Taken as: lb 126
